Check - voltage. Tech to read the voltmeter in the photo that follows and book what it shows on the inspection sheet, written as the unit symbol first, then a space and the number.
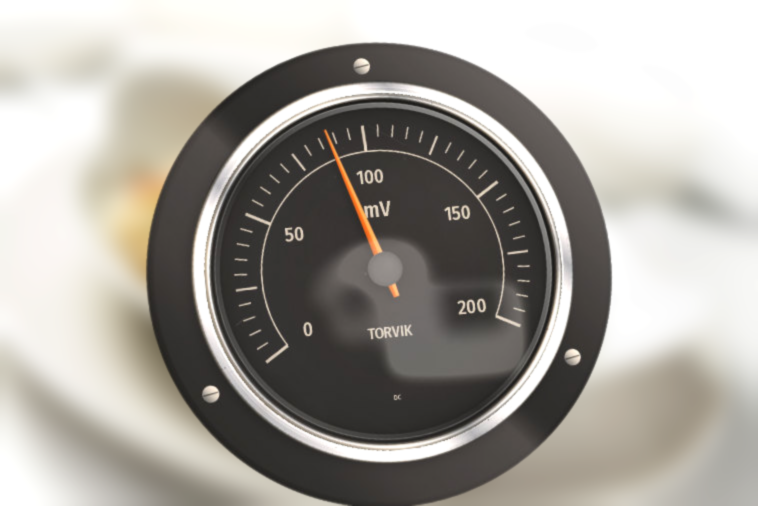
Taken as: mV 87.5
